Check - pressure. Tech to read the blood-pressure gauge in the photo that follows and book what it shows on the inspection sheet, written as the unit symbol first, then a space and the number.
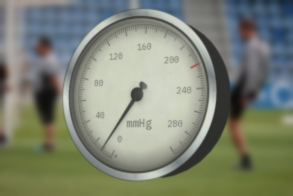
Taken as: mmHg 10
